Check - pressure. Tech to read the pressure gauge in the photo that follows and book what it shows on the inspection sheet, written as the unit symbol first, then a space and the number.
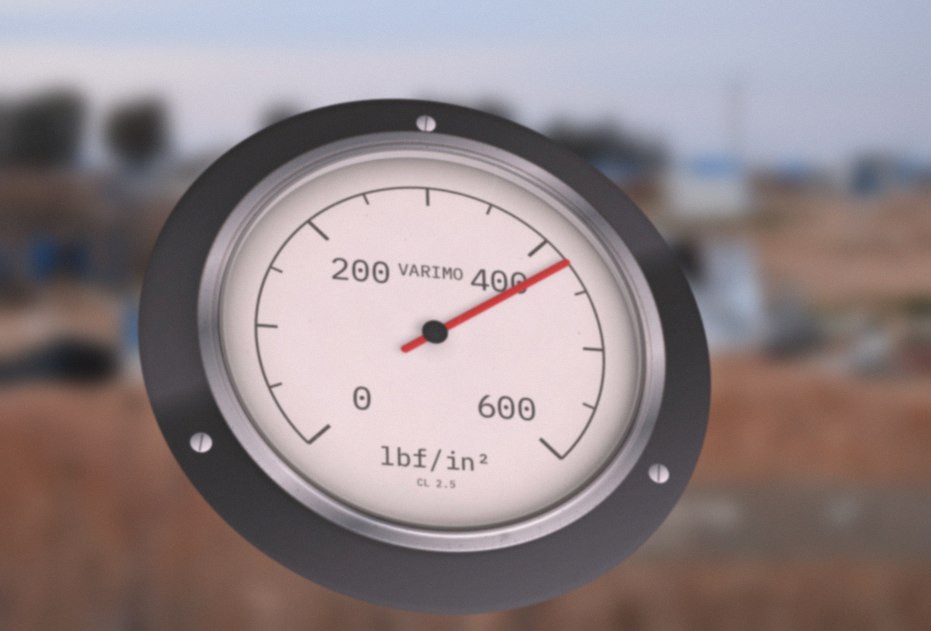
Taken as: psi 425
